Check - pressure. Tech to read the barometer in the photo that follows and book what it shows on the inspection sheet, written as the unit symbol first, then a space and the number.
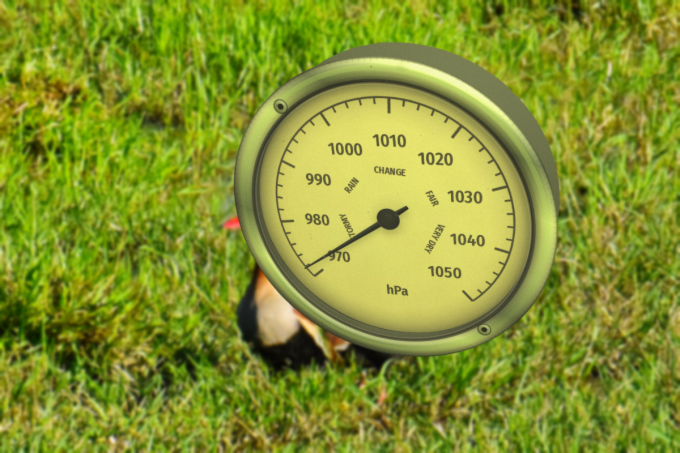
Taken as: hPa 972
